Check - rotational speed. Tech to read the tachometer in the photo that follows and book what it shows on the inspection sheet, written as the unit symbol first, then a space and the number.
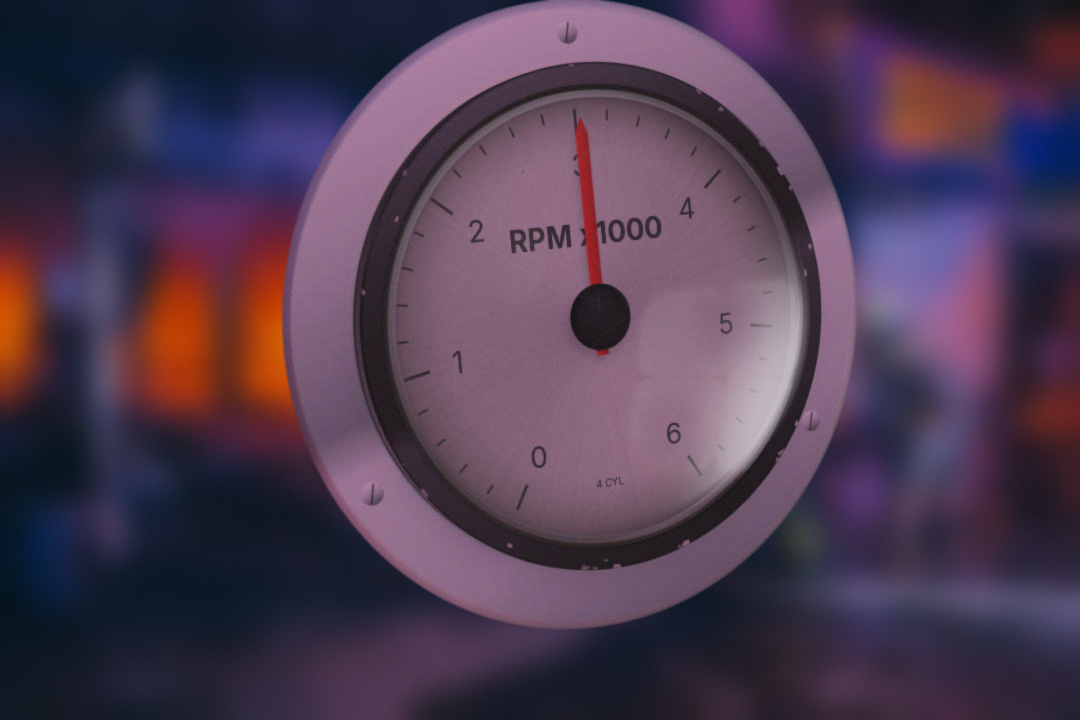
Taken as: rpm 3000
